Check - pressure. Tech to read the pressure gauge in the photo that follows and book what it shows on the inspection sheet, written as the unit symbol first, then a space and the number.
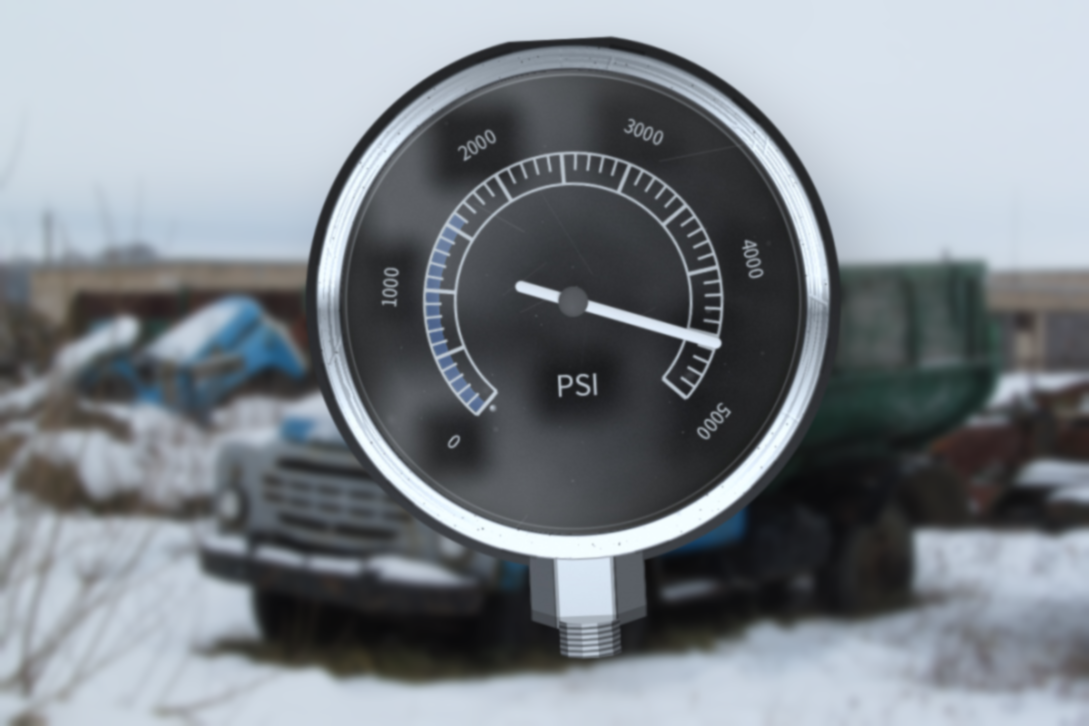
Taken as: psi 4550
